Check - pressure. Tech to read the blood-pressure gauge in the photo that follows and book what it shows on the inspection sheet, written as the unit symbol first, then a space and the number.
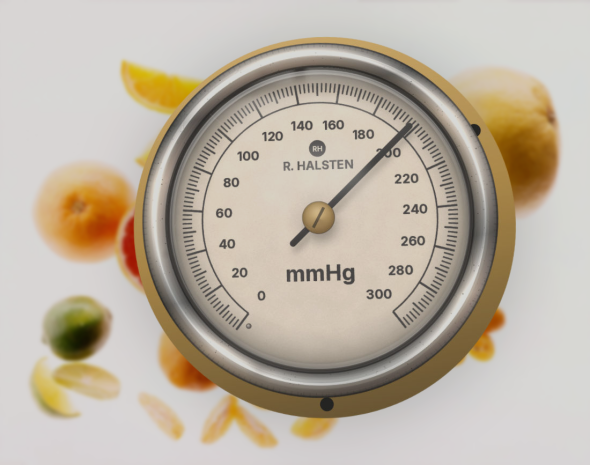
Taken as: mmHg 198
